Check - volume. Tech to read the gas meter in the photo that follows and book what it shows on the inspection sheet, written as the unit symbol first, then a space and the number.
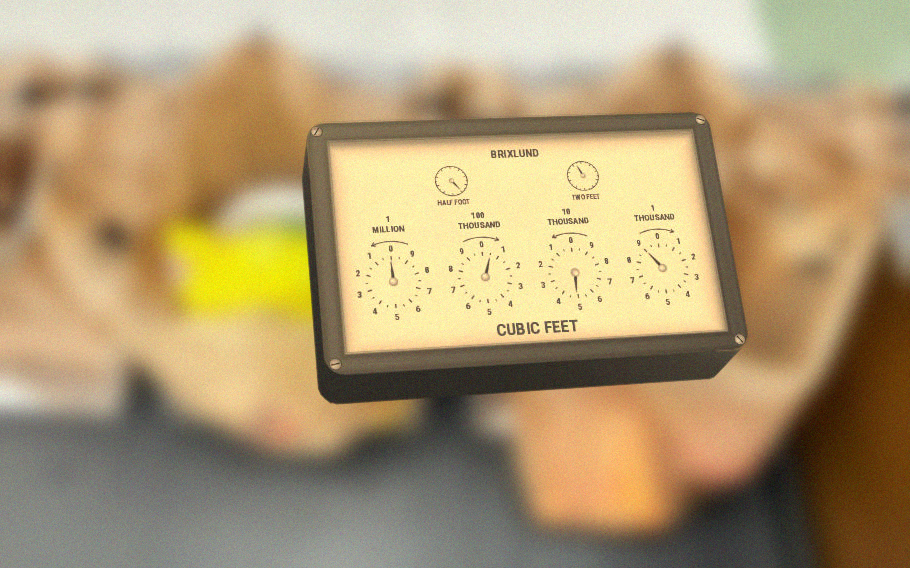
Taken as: ft³ 4900
